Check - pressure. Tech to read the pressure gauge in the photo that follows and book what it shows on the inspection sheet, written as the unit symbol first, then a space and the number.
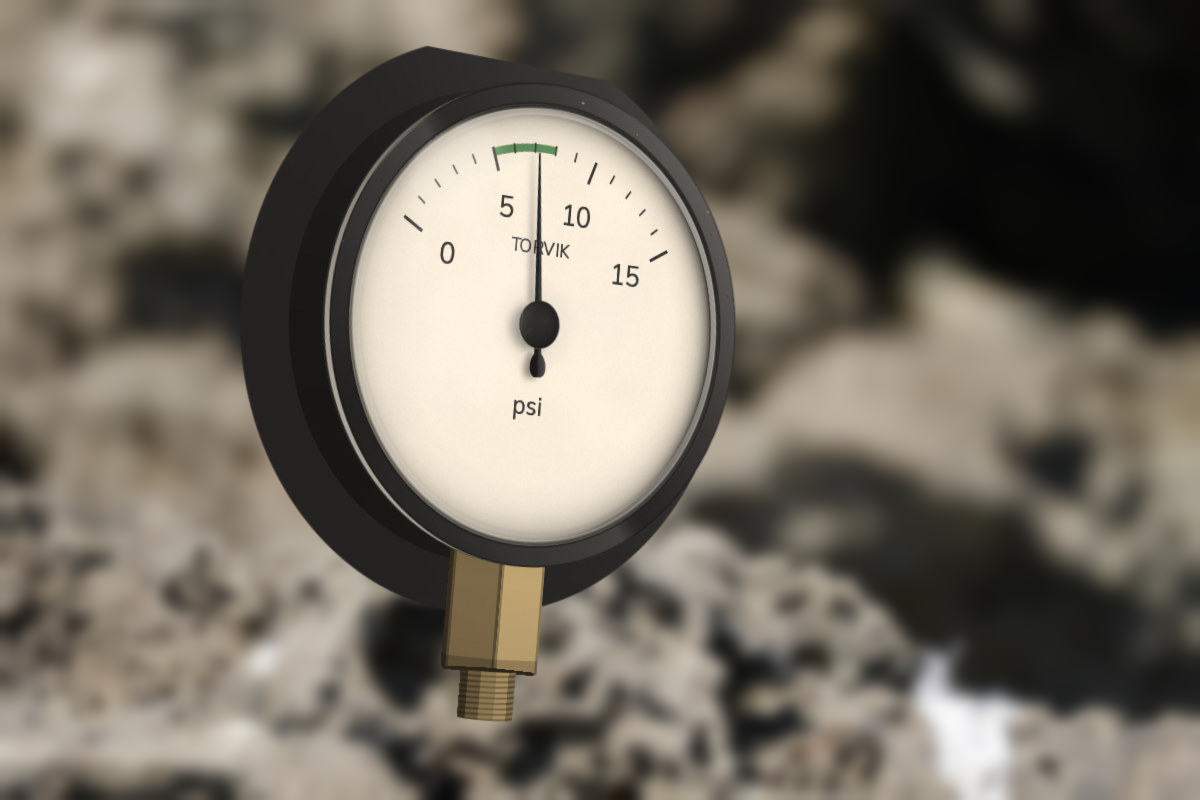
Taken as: psi 7
